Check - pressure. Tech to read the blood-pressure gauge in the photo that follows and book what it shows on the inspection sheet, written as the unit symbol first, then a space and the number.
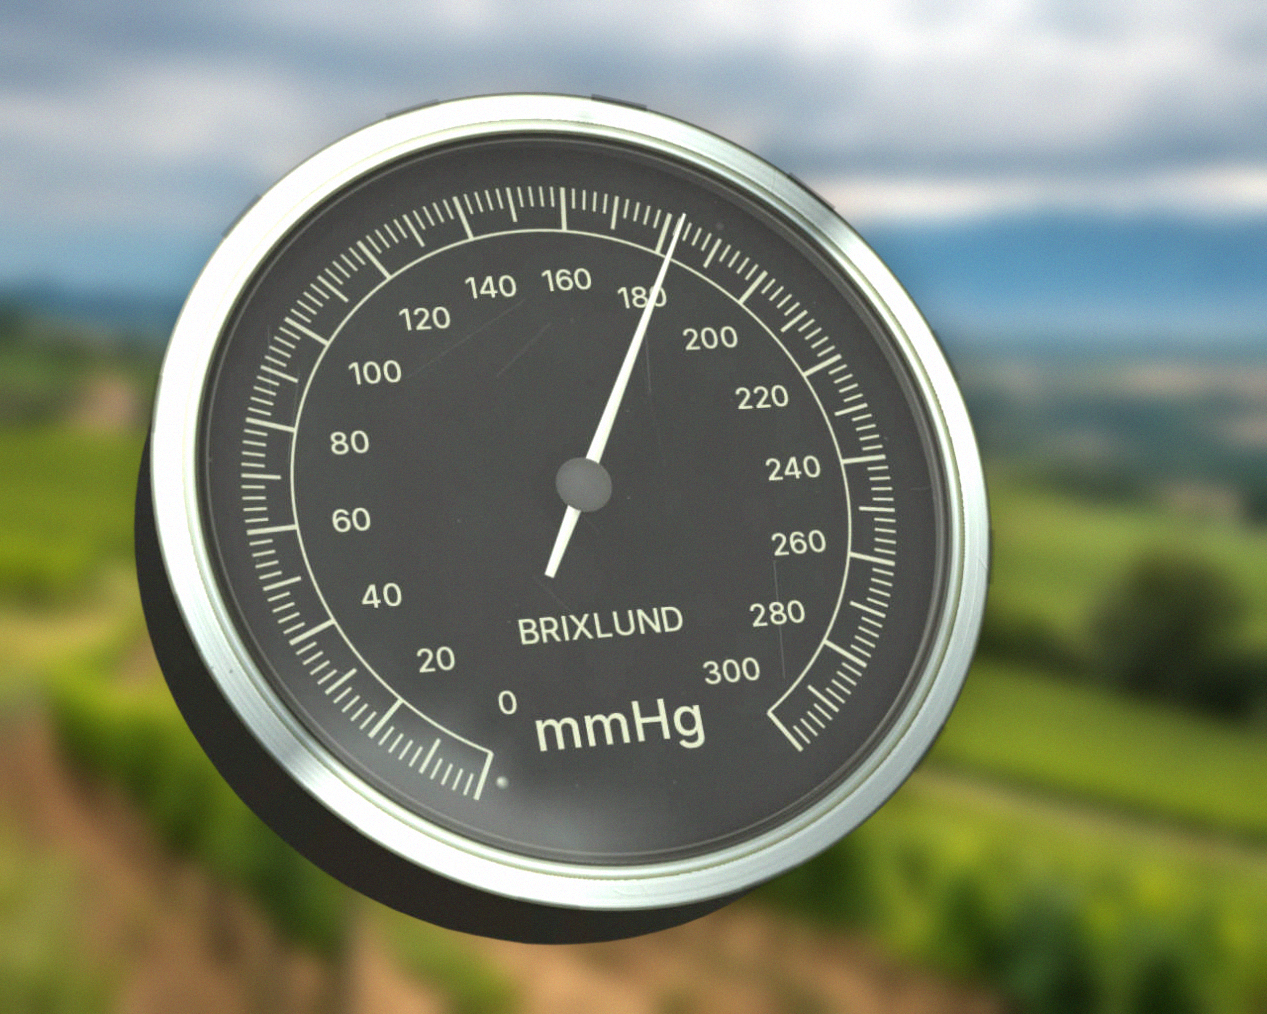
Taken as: mmHg 182
